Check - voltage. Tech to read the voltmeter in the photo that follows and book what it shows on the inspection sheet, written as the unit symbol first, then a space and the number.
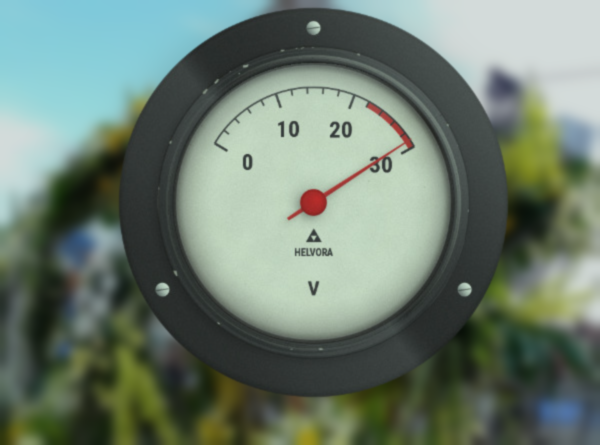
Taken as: V 29
